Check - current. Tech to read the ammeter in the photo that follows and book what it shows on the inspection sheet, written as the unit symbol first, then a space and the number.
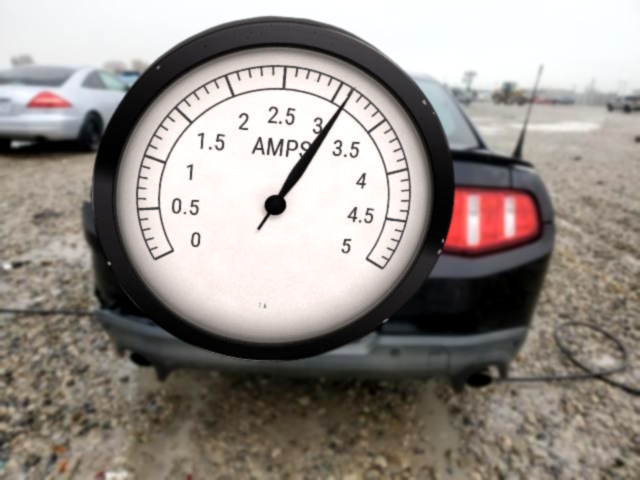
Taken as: A 3.1
